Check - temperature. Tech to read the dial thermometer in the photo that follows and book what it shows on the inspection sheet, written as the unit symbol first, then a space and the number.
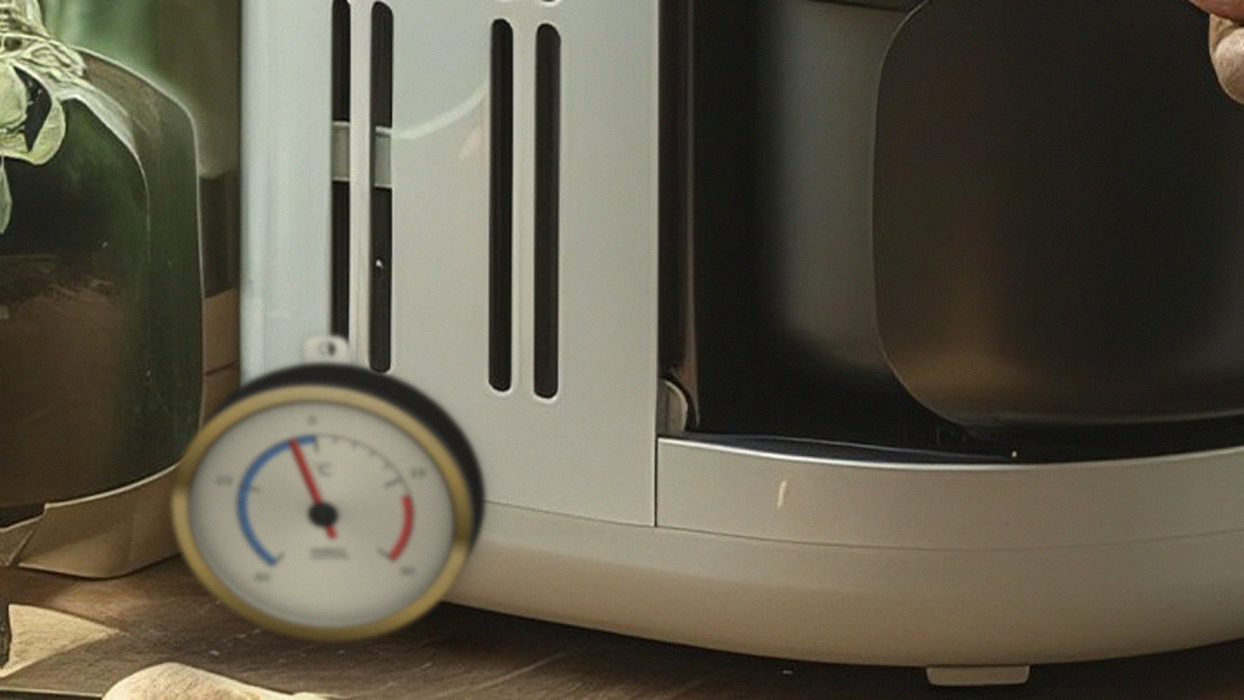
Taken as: °C -5
